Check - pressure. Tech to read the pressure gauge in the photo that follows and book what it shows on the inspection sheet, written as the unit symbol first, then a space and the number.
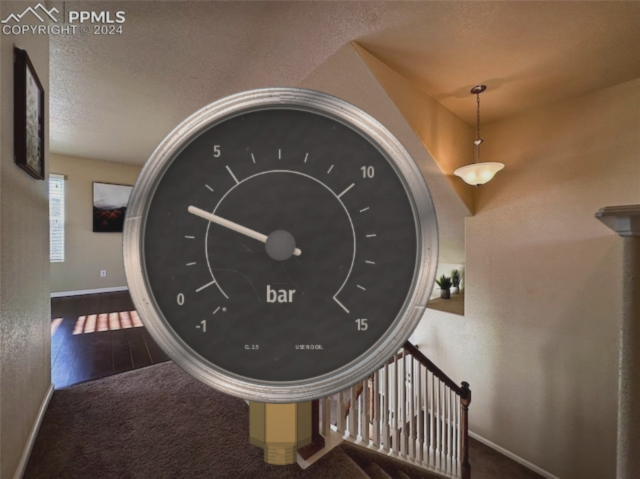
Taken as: bar 3
